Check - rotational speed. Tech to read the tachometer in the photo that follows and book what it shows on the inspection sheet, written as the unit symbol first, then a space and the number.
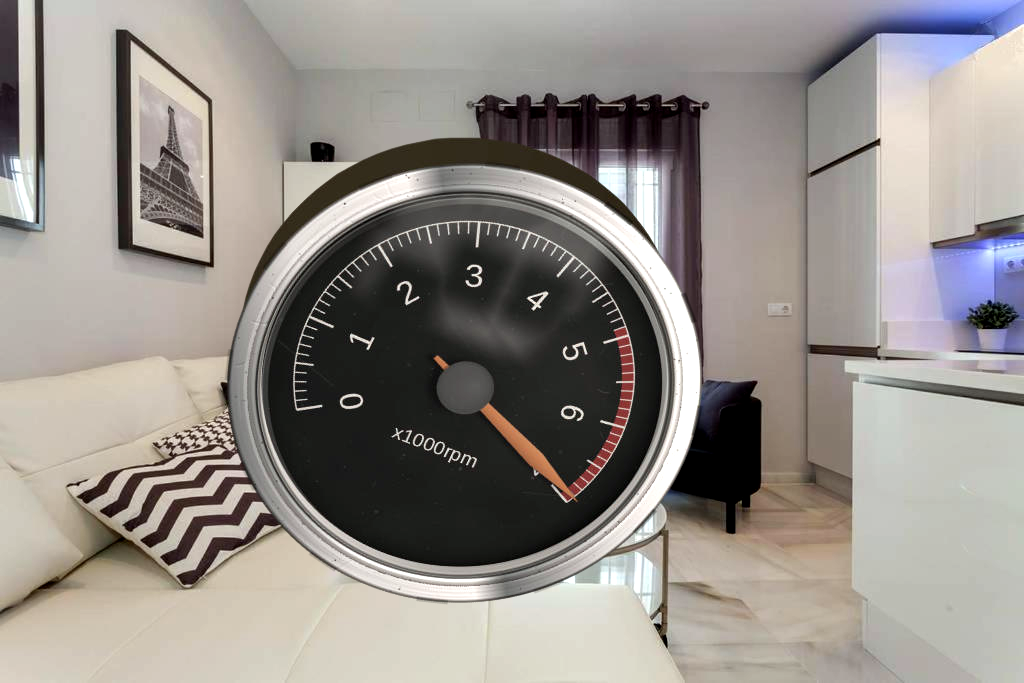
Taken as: rpm 6900
